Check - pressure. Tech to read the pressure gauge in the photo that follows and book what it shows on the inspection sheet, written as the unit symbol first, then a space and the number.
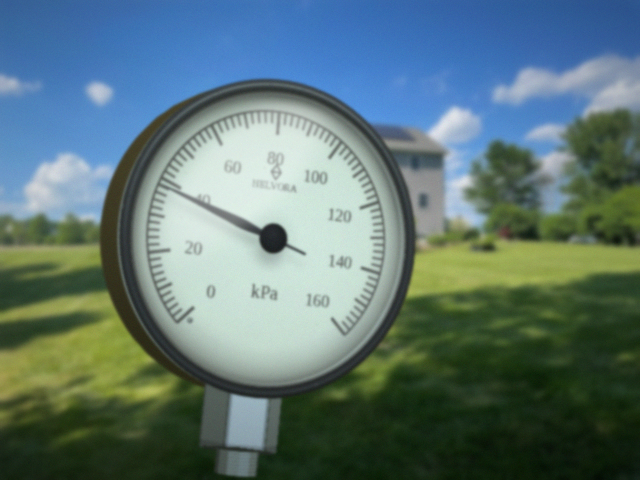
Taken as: kPa 38
